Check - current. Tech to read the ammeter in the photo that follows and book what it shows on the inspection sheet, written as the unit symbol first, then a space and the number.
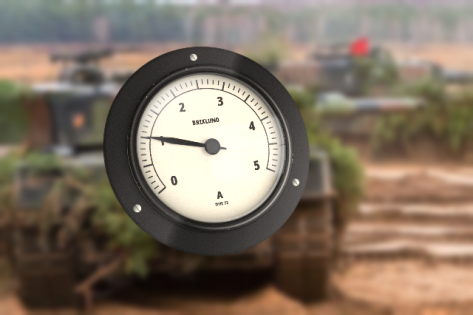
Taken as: A 1
